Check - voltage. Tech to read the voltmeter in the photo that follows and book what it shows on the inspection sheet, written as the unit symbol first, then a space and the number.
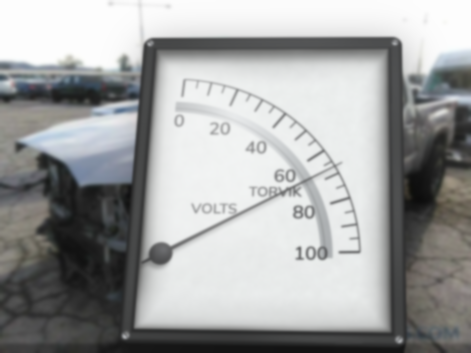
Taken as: V 67.5
